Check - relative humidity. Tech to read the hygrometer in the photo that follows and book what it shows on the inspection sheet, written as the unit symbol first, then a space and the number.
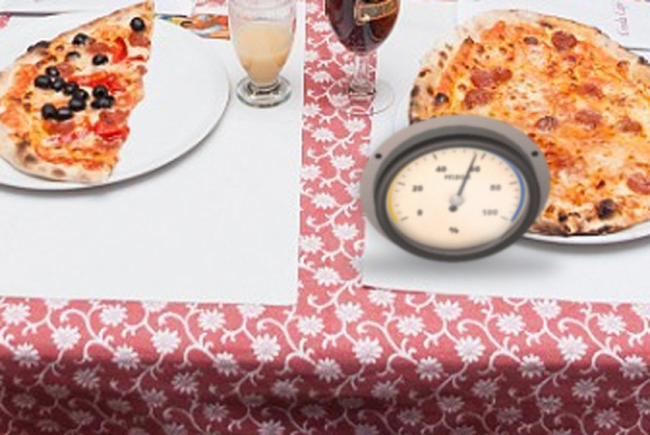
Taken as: % 56
